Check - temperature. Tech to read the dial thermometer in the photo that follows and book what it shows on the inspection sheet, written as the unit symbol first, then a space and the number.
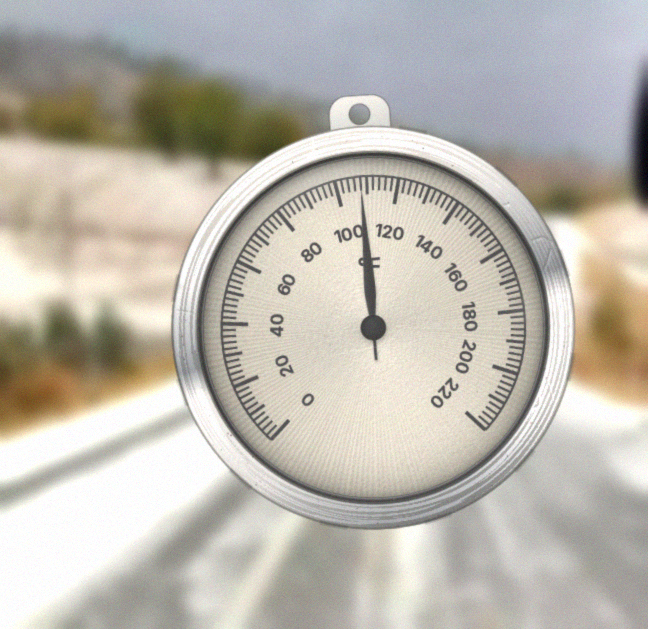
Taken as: °F 108
